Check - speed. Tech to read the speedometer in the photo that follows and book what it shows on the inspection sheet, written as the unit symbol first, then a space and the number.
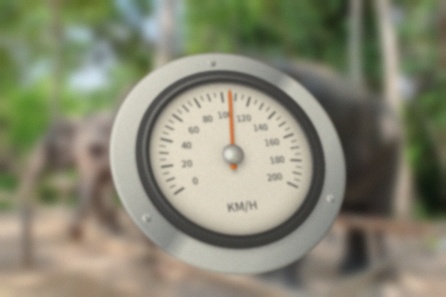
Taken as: km/h 105
